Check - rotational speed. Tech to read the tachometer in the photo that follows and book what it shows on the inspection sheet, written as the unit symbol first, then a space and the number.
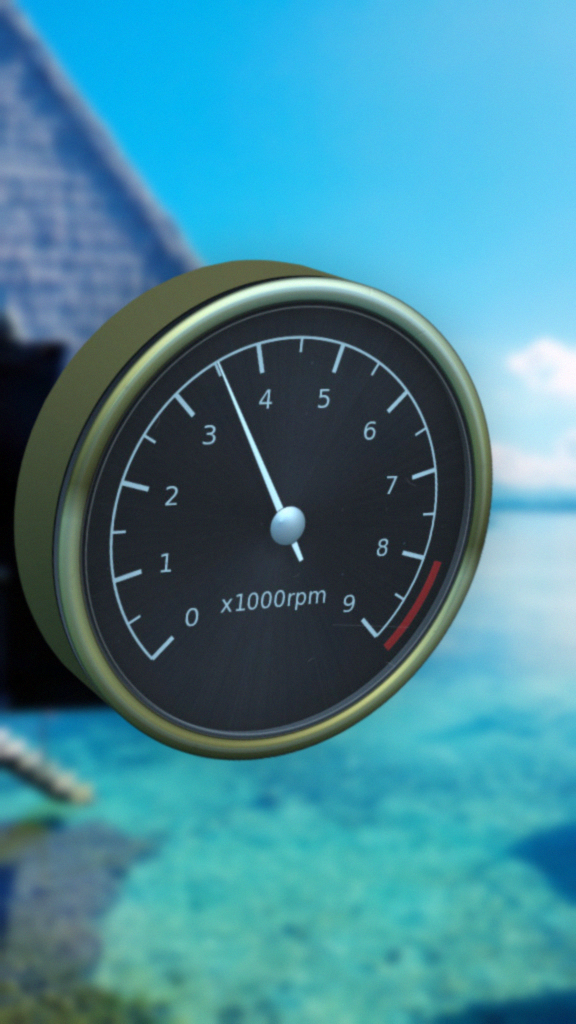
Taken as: rpm 3500
